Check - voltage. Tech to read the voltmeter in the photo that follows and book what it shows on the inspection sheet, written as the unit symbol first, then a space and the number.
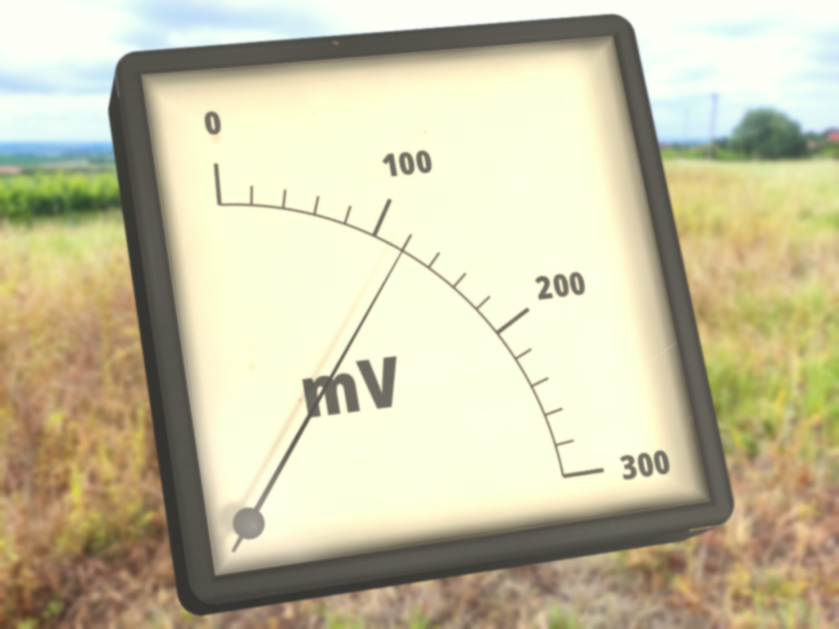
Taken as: mV 120
